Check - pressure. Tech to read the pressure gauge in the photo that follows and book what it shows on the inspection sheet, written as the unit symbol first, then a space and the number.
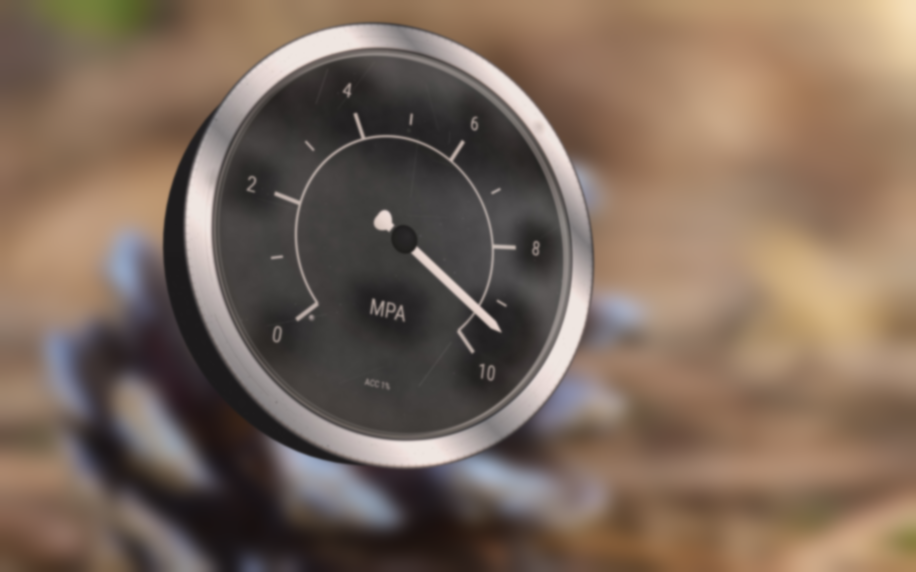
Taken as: MPa 9.5
